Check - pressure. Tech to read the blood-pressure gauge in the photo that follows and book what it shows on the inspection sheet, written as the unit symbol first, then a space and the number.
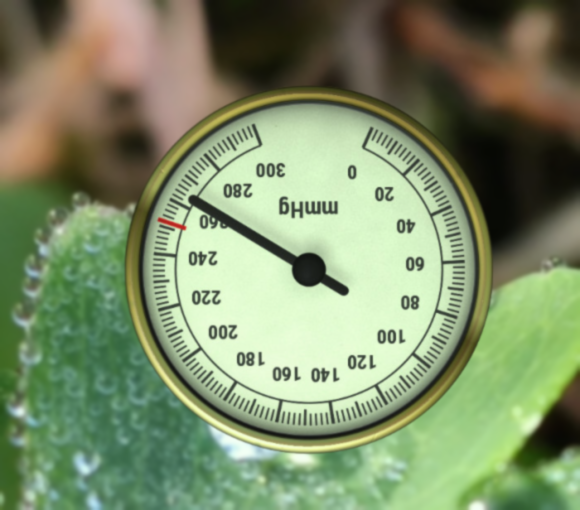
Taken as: mmHg 264
